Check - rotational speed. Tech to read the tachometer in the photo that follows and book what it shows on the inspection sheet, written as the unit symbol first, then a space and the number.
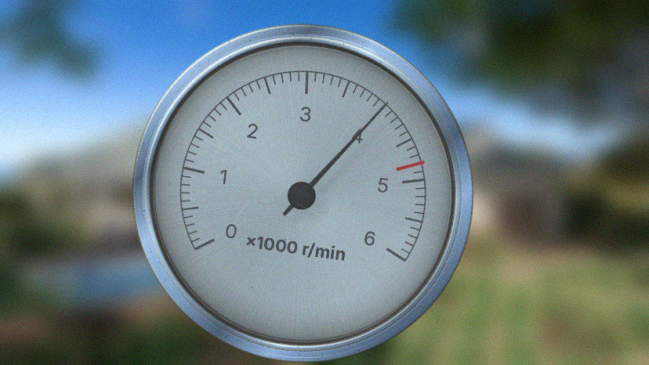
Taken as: rpm 4000
